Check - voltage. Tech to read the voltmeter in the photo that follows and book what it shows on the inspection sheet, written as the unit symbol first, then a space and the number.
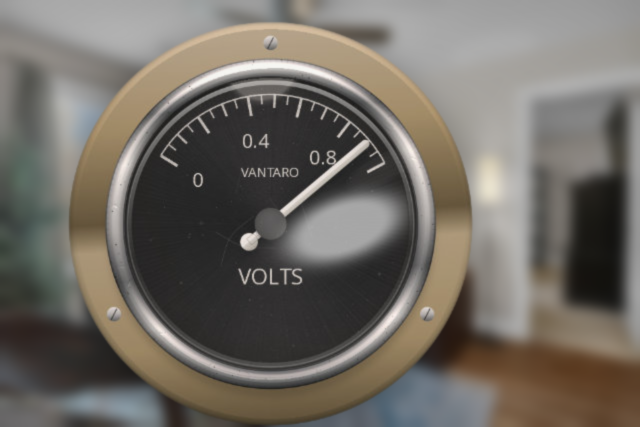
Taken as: V 0.9
